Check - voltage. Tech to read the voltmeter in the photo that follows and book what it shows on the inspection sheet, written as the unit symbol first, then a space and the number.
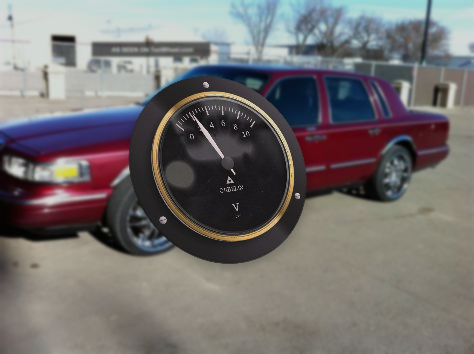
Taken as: V 2
